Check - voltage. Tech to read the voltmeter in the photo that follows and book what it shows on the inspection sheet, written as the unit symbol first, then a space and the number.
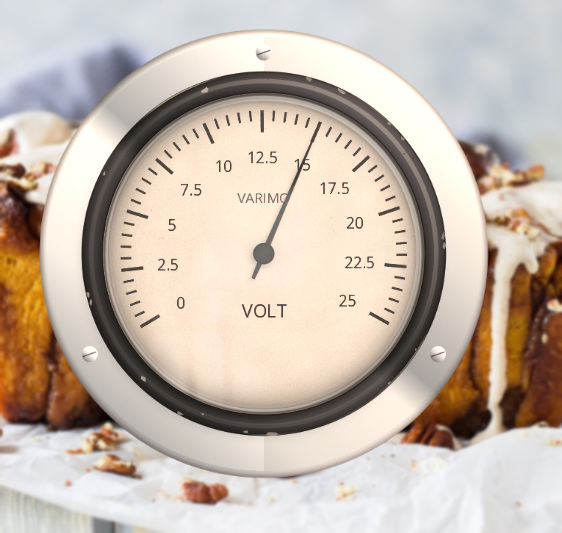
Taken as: V 15
